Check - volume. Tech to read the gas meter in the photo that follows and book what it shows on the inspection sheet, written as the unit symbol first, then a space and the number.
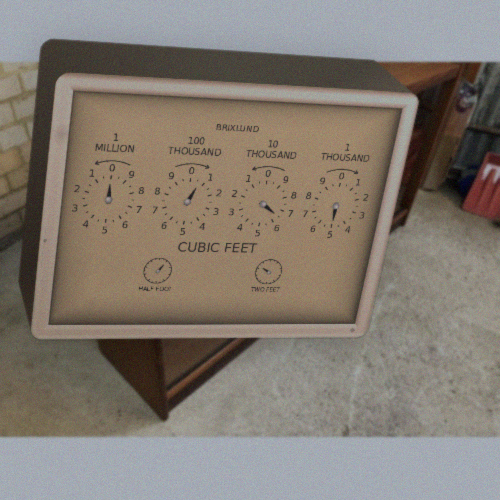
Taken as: ft³ 6500
